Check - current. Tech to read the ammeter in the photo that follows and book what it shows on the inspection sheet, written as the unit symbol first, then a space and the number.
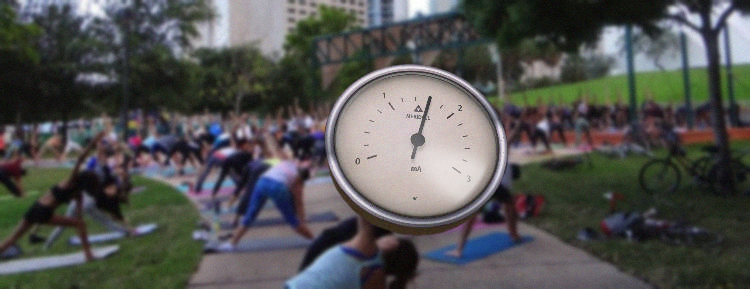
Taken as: mA 1.6
